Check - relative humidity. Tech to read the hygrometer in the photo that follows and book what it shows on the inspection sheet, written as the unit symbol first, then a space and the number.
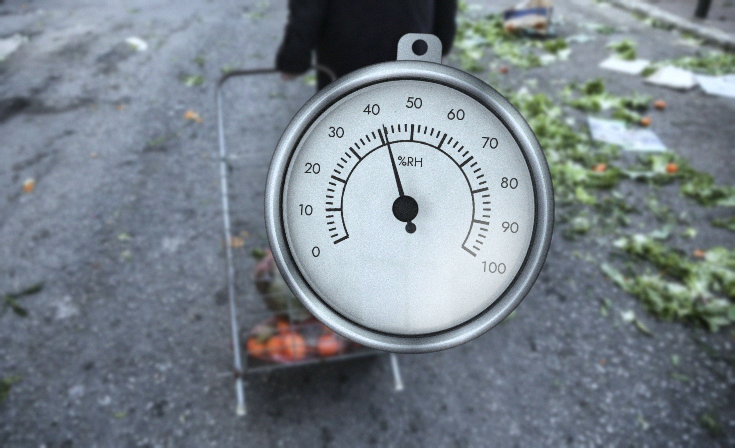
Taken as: % 42
